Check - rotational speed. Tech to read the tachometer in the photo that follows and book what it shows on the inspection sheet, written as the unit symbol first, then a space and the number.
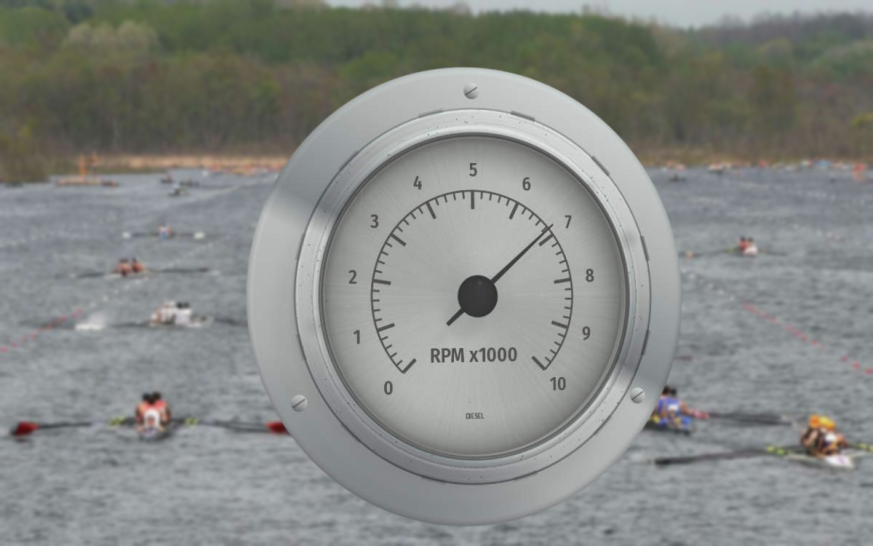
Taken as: rpm 6800
